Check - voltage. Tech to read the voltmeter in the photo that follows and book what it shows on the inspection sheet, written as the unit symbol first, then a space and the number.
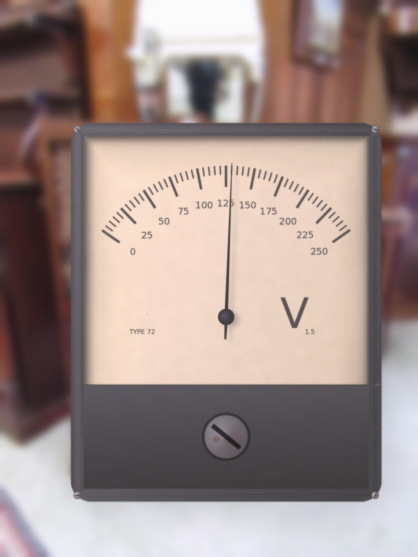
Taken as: V 130
